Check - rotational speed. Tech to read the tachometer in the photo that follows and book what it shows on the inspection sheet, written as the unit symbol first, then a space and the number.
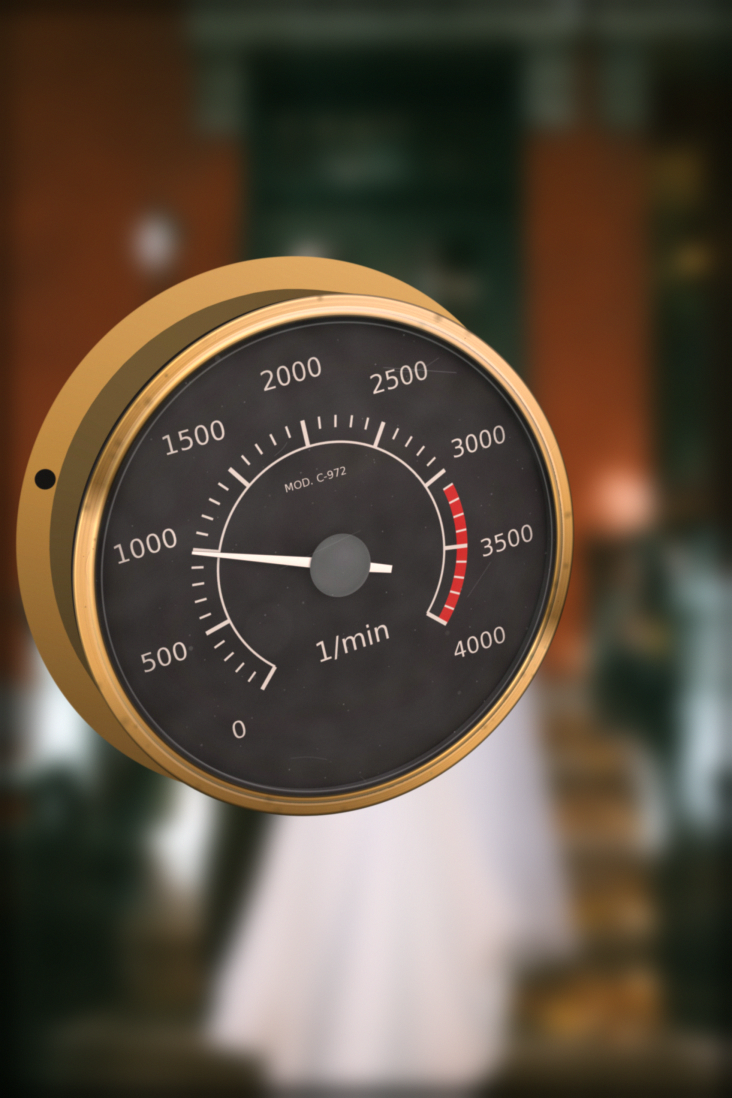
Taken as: rpm 1000
